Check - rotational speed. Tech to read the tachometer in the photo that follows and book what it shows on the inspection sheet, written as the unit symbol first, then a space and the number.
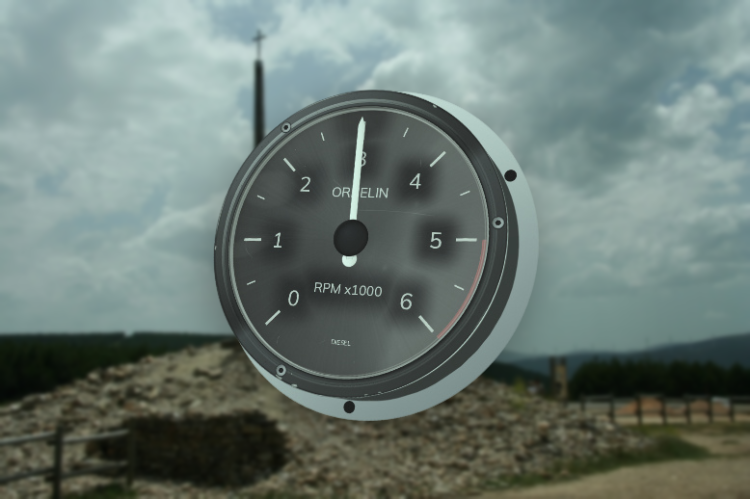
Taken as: rpm 3000
